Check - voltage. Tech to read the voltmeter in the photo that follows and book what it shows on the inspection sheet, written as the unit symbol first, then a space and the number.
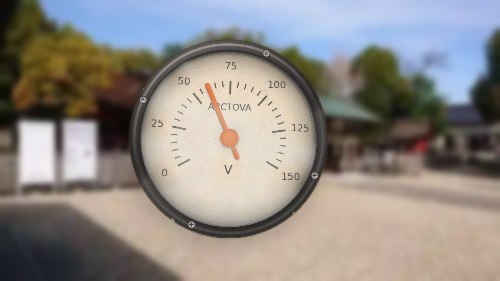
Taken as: V 60
